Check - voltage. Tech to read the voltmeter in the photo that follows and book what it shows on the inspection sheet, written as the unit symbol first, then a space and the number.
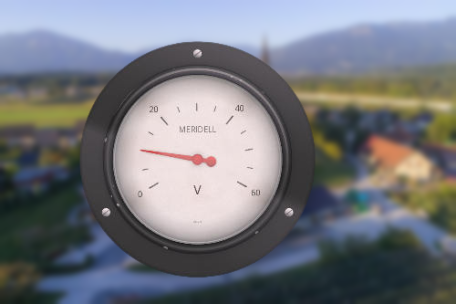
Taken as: V 10
